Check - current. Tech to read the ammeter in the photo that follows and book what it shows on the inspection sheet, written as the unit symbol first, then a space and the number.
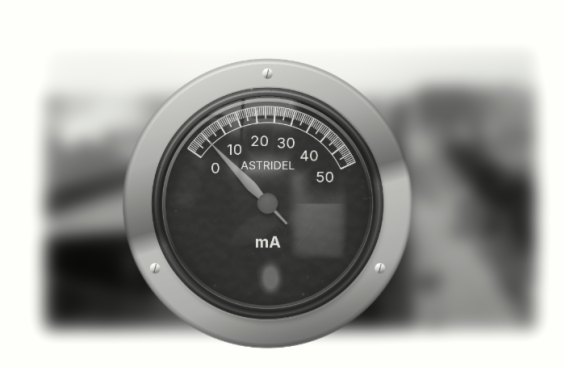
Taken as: mA 5
